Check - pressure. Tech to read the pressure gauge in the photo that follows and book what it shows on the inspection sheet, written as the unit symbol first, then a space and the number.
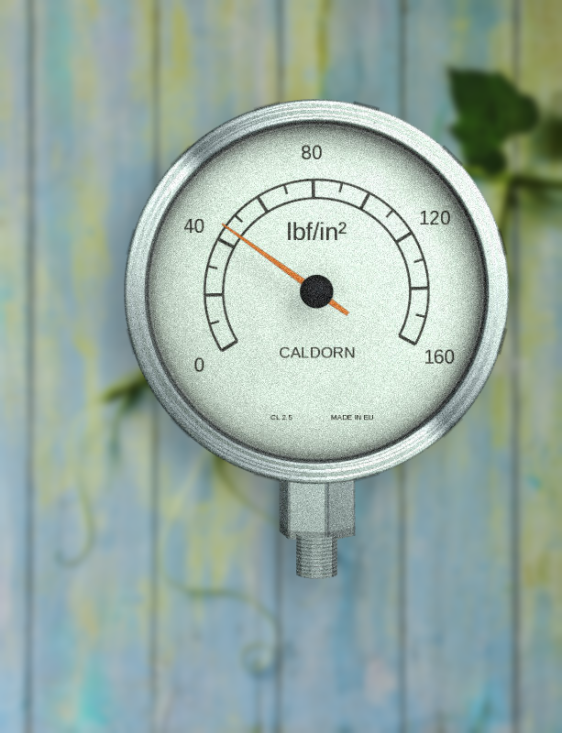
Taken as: psi 45
